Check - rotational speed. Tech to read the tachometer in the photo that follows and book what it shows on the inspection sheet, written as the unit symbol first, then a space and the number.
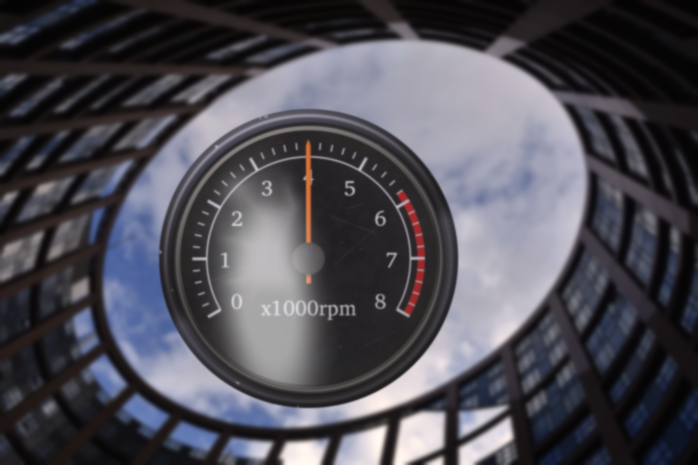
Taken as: rpm 4000
